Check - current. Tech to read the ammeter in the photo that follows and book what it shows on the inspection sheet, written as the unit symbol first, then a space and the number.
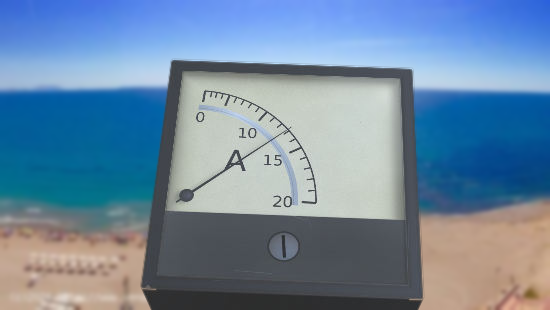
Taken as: A 13
